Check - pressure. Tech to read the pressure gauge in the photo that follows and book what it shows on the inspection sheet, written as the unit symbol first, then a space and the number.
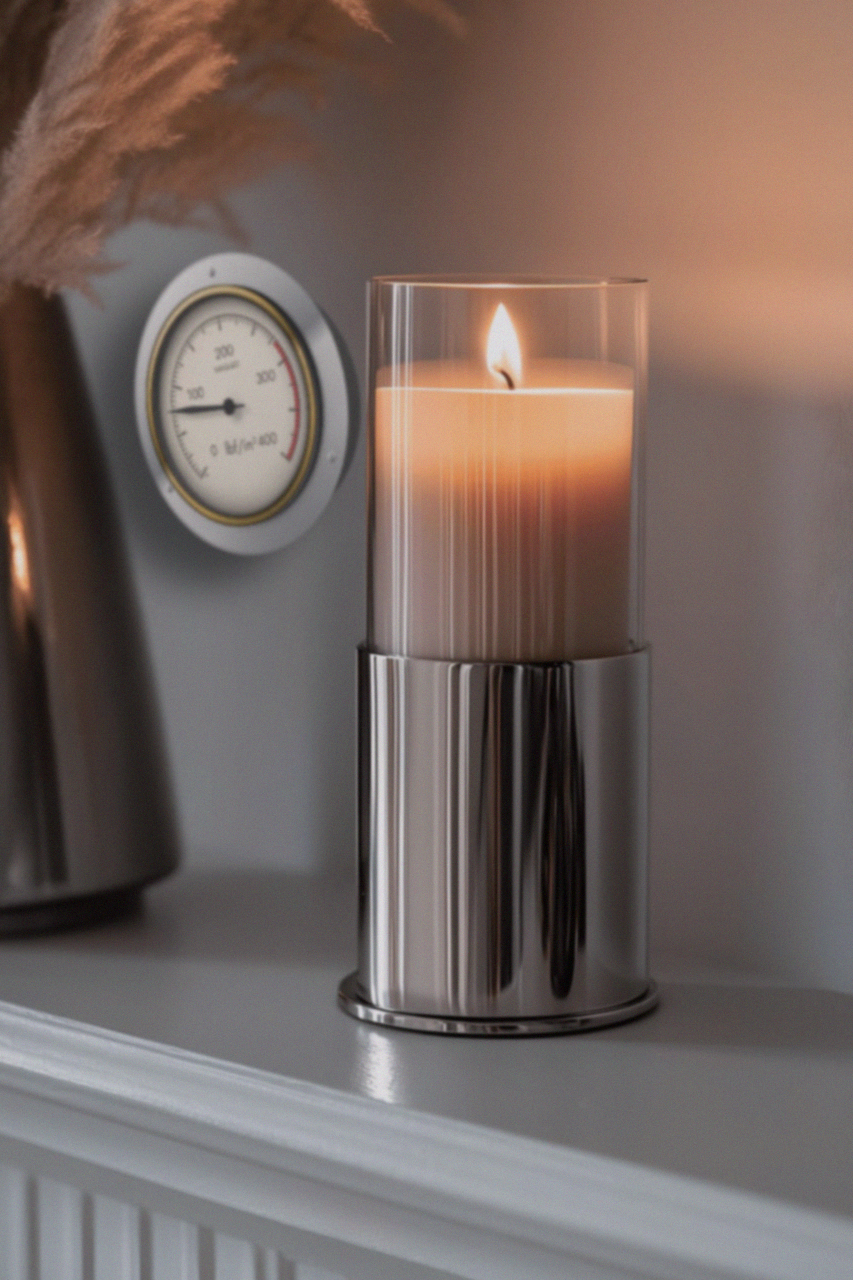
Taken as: psi 75
